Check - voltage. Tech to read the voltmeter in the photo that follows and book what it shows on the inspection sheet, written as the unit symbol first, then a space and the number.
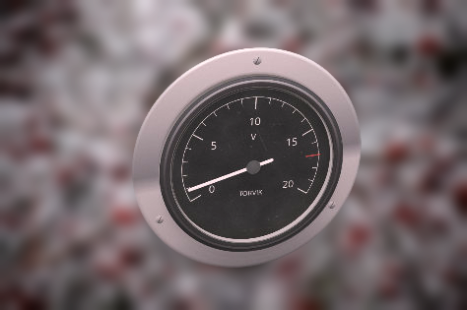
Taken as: V 1
